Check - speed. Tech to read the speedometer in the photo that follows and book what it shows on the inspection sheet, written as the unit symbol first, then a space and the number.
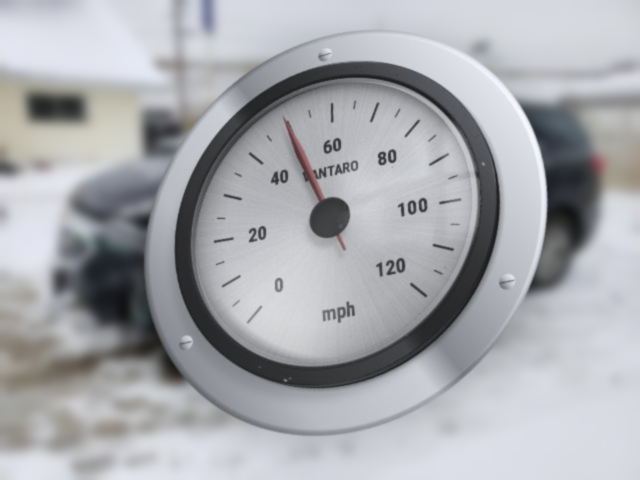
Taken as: mph 50
